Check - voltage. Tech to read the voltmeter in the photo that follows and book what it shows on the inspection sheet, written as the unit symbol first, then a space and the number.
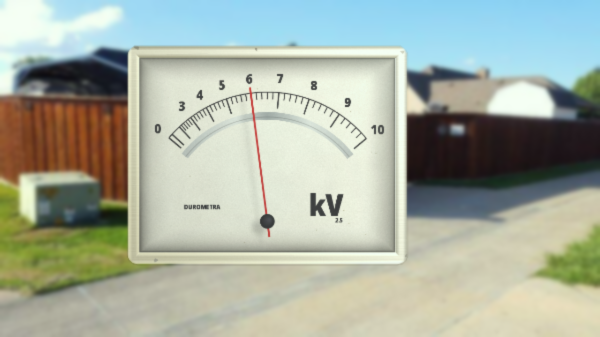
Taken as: kV 6
